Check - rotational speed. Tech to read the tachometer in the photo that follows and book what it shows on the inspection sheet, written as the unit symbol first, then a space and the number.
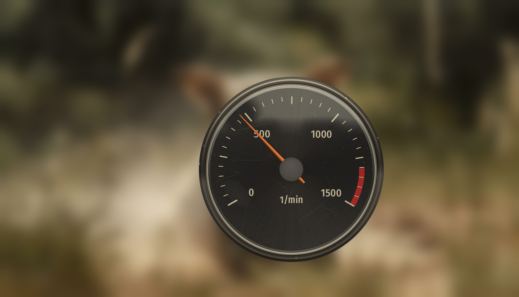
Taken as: rpm 475
